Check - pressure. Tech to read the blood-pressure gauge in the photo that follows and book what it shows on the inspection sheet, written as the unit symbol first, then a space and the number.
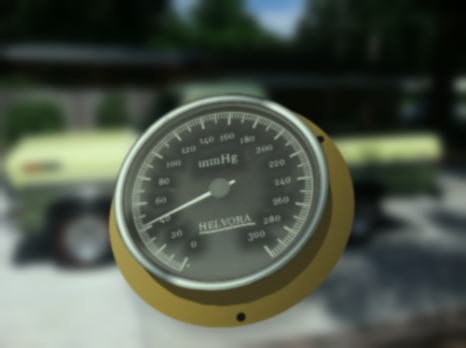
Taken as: mmHg 40
